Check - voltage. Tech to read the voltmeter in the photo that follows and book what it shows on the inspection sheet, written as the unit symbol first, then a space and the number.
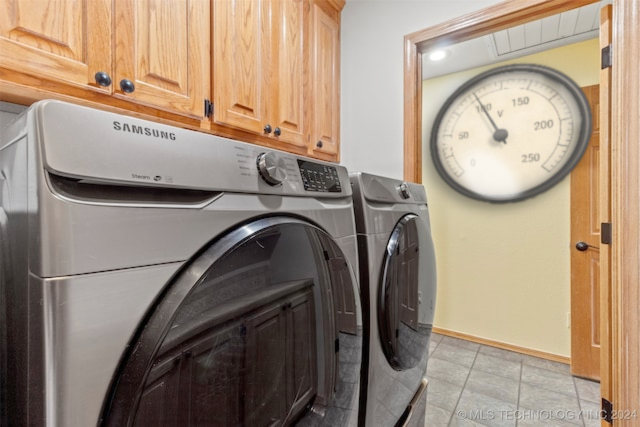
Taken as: V 100
